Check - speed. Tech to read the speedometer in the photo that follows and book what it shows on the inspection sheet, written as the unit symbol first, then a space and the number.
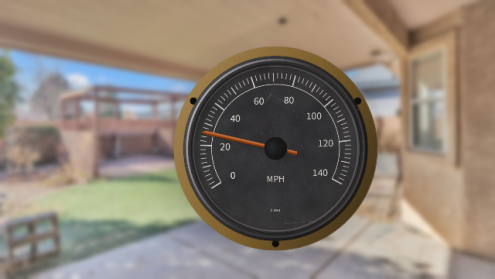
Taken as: mph 26
